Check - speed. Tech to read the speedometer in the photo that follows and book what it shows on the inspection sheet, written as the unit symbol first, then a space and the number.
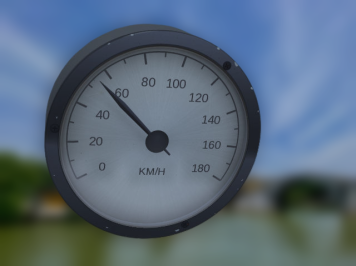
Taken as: km/h 55
